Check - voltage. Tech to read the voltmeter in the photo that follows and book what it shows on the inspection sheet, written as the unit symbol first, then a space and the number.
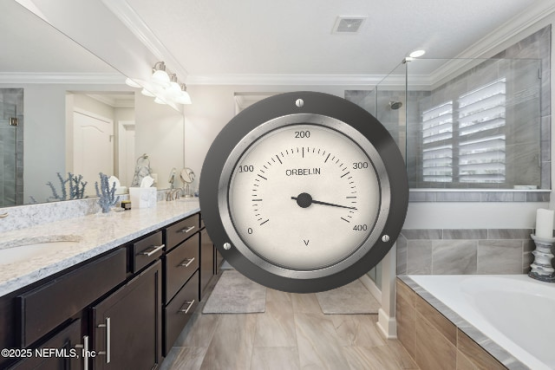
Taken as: V 370
